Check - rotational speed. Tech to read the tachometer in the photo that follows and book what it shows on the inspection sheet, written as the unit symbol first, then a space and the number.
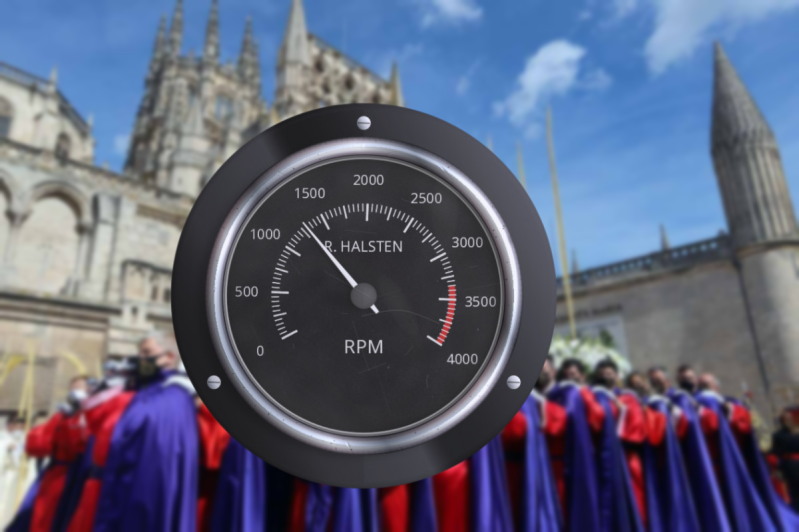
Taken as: rpm 1300
